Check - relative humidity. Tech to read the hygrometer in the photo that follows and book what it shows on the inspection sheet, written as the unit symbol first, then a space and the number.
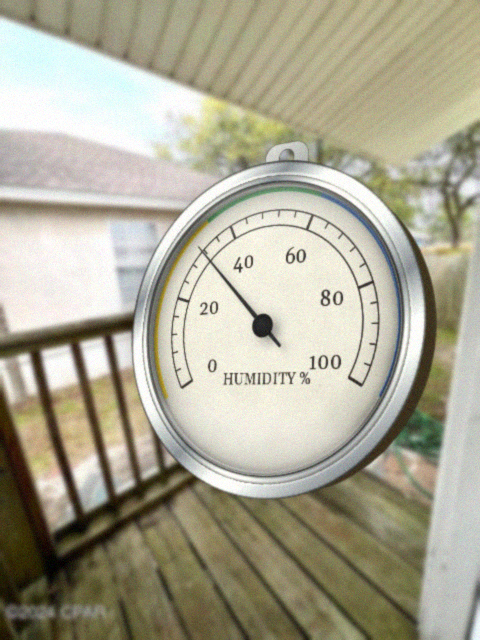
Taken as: % 32
